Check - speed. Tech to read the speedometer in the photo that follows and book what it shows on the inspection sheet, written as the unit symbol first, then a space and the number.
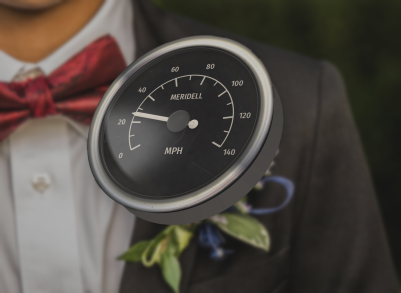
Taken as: mph 25
